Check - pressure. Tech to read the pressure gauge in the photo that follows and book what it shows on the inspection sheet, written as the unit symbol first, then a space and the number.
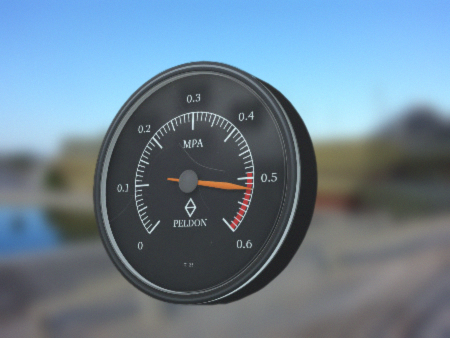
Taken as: MPa 0.52
